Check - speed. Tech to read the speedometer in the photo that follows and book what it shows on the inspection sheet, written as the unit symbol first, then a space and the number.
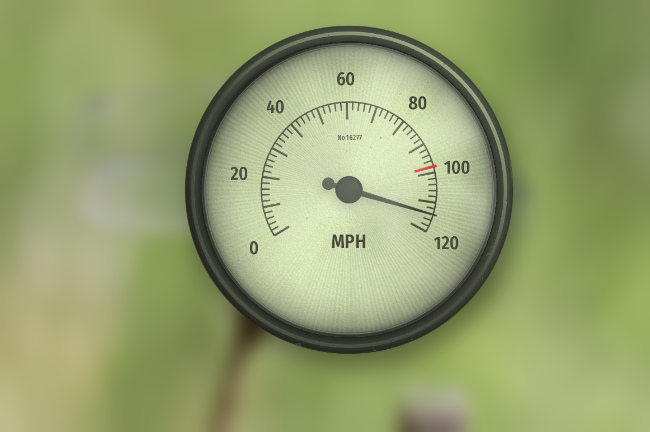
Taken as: mph 114
